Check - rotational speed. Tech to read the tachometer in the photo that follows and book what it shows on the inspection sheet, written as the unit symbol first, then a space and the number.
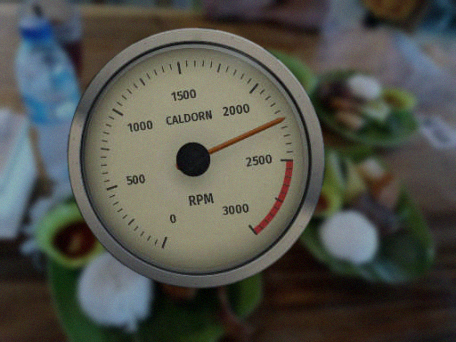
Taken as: rpm 2250
